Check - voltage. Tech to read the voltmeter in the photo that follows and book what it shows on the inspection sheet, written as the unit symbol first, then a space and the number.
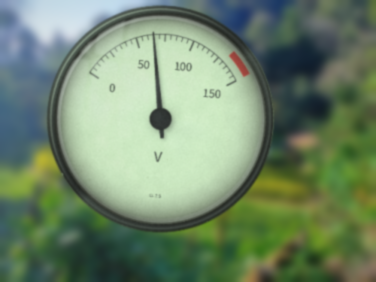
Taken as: V 65
